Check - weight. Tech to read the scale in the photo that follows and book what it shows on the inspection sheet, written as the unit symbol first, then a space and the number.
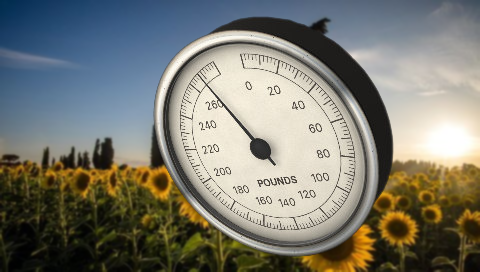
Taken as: lb 270
